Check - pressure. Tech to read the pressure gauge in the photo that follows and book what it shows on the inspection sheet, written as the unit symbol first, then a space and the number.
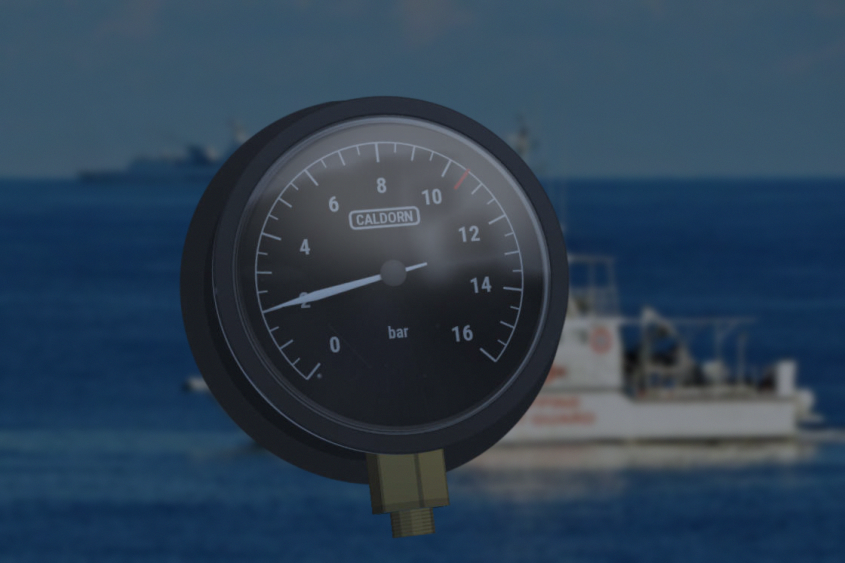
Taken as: bar 2
